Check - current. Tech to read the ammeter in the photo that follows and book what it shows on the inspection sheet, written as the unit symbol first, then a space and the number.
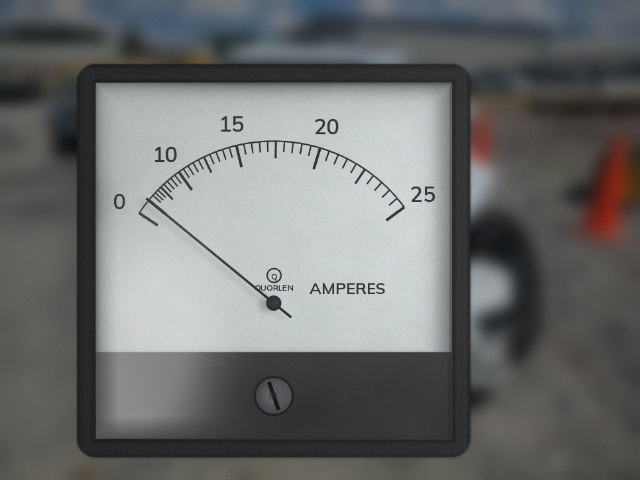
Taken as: A 5
